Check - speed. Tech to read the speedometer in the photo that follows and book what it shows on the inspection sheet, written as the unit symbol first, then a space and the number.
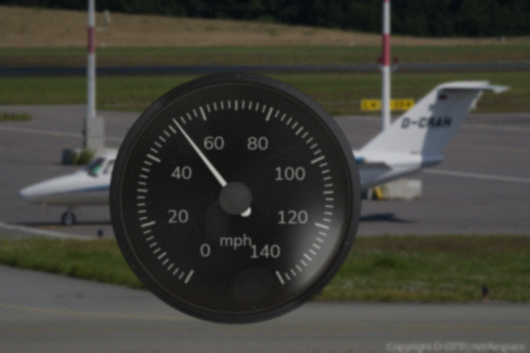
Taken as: mph 52
